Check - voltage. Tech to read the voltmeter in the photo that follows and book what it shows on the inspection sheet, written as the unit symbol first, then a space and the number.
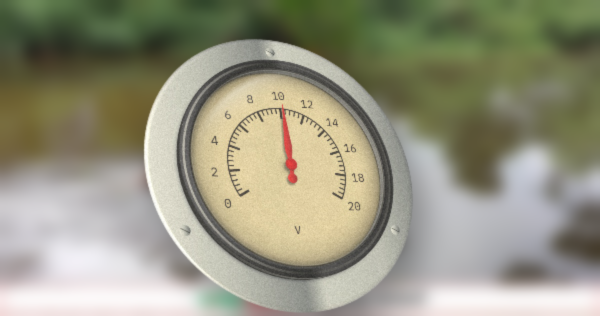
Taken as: V 10
